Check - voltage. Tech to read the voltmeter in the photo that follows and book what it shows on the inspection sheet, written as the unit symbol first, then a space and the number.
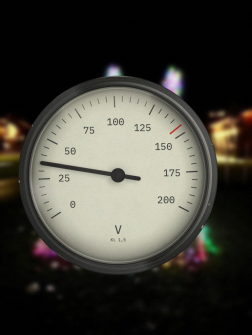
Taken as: V 35
